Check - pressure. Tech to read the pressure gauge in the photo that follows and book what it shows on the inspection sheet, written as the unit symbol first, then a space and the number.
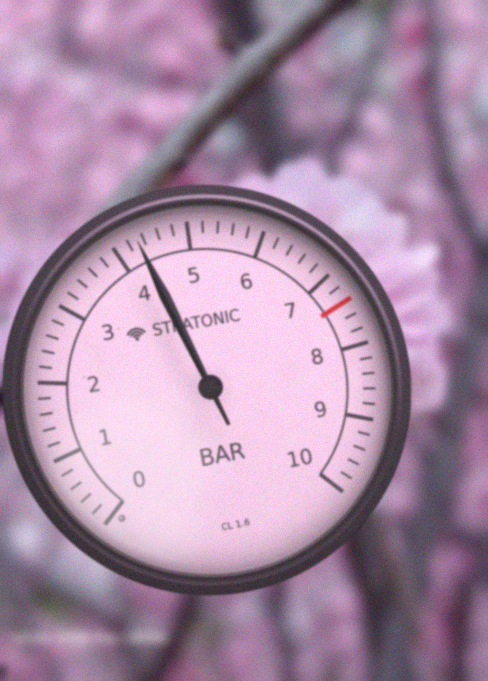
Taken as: bar 4.3
